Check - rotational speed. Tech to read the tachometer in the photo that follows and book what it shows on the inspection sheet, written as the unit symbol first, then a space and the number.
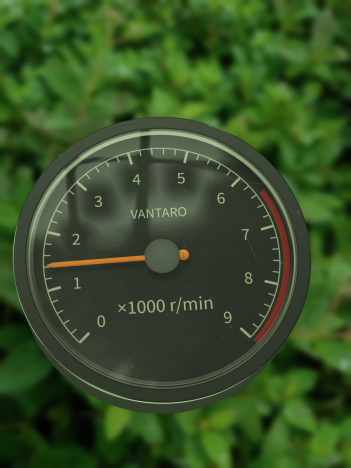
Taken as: rpm 1400
